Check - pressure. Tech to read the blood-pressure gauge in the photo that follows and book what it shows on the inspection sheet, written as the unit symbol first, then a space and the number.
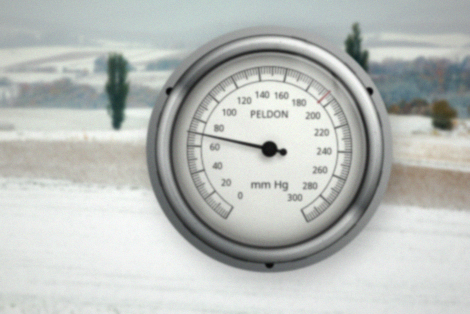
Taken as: mmHg 70
